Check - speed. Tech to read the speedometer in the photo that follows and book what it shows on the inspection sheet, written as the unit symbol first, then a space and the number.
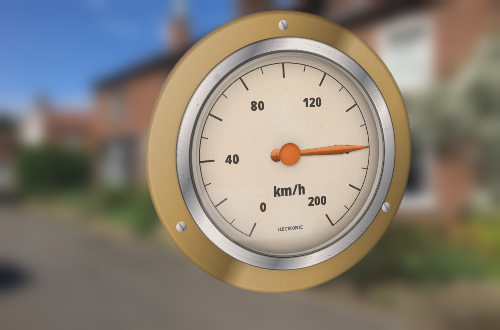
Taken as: km/h 160
